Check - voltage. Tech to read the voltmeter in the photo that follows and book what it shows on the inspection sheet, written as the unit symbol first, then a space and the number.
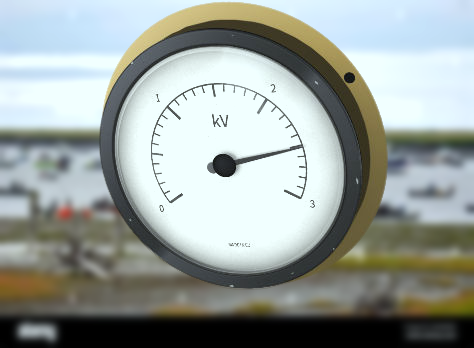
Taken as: kV 2.5
